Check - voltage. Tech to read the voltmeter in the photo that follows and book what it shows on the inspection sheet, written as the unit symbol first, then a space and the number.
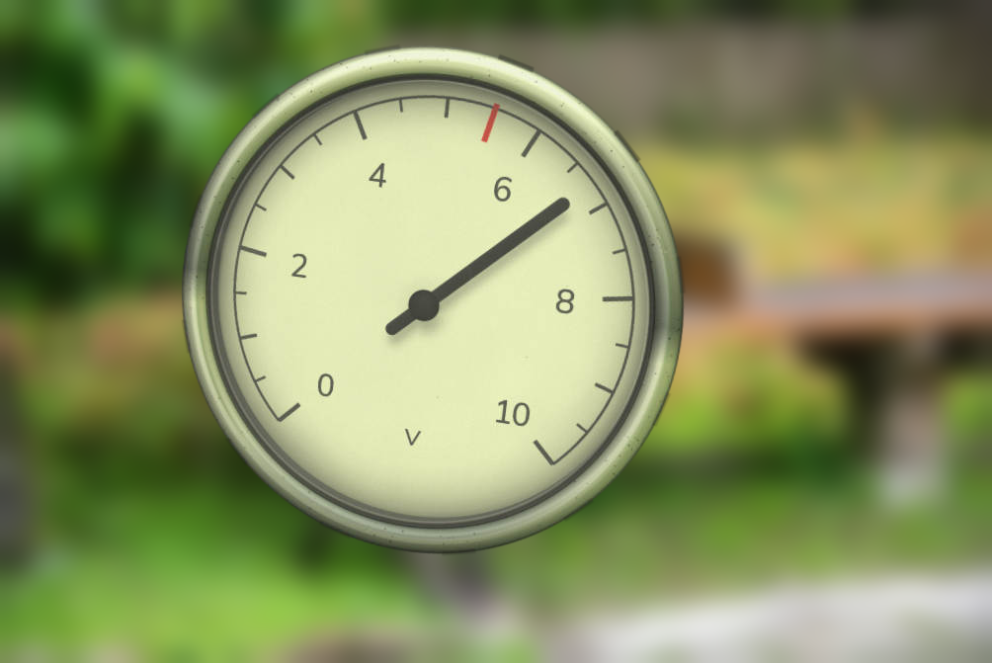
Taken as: V 6.75
